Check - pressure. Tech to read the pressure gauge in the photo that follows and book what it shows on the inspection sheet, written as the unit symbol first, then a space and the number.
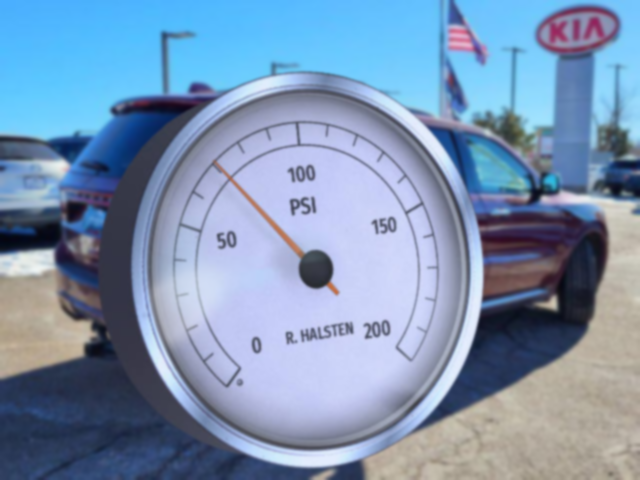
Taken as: psi 70
